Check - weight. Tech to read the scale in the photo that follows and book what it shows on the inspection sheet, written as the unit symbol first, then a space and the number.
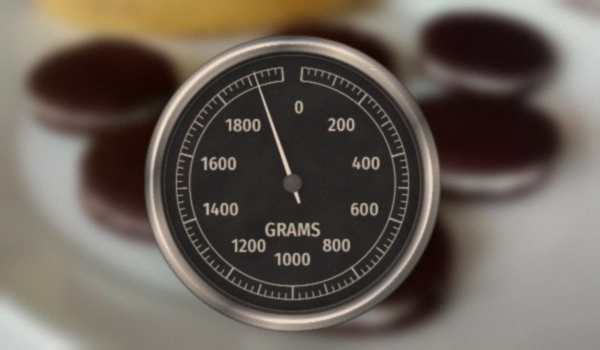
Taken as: g 1920
